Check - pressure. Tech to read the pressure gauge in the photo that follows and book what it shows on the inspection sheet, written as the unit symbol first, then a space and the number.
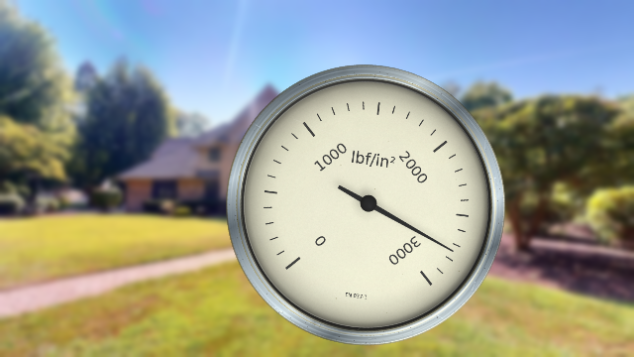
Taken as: psi 2750
